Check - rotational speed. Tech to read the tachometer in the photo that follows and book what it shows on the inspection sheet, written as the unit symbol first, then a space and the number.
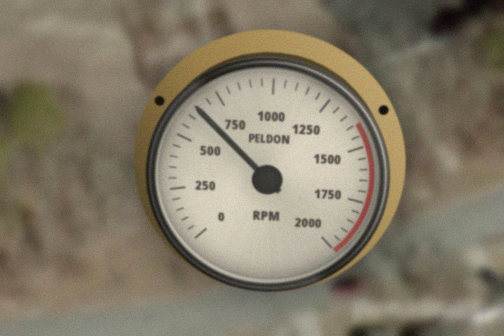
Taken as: rpm 650
